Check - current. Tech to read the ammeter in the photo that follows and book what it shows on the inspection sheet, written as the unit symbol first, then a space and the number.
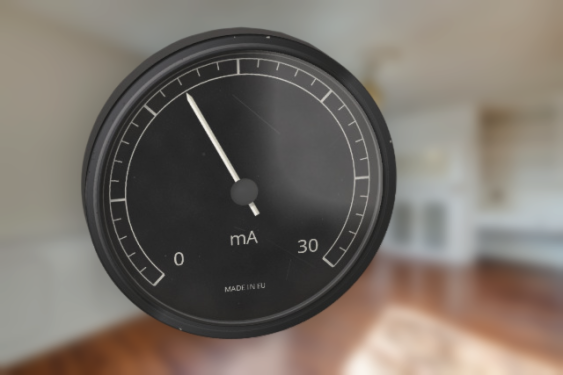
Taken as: mA 12
